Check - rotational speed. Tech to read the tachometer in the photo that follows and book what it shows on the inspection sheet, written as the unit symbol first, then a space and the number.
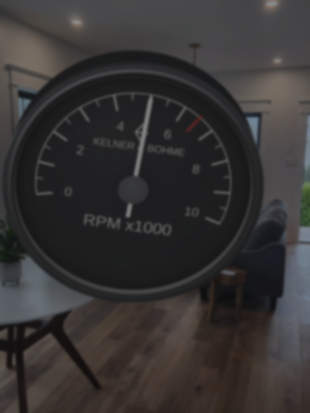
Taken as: rpm 5000
